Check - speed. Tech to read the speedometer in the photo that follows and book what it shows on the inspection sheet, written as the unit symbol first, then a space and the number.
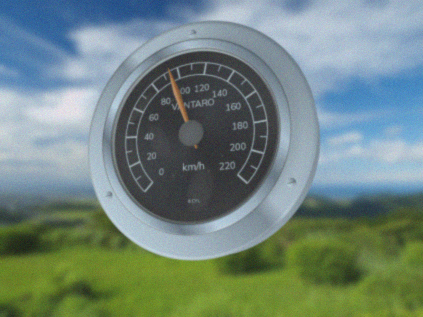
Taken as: km/h 95
